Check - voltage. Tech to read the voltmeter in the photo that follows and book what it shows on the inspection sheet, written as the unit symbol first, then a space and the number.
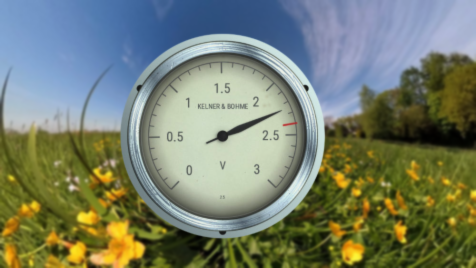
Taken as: V 2.25
